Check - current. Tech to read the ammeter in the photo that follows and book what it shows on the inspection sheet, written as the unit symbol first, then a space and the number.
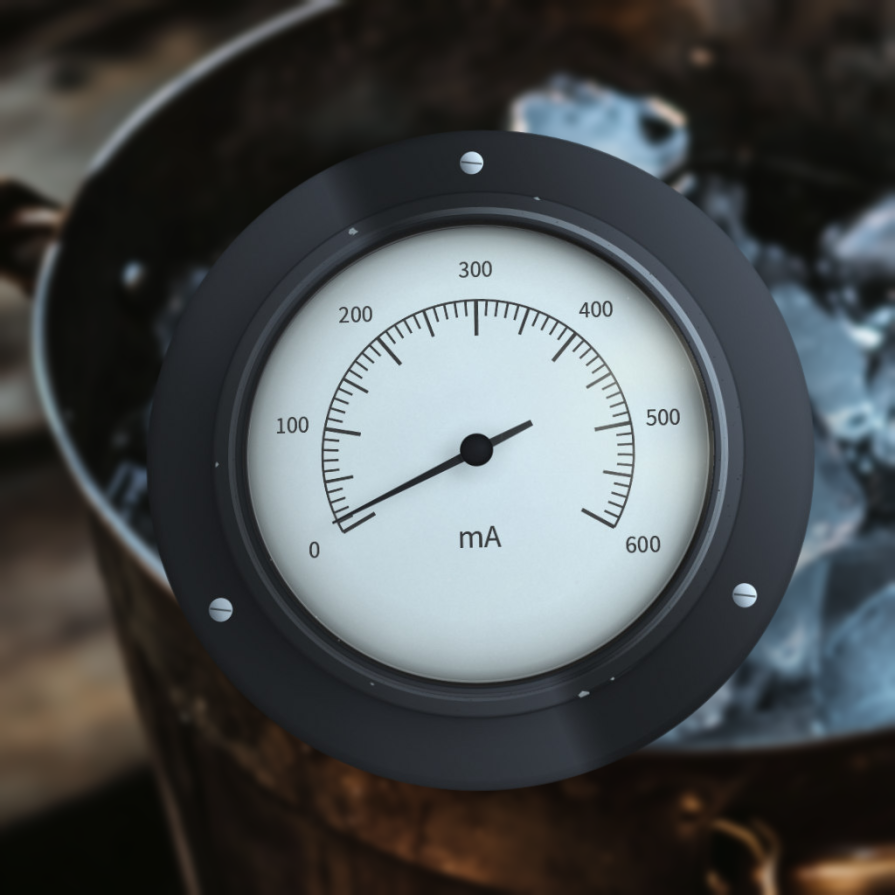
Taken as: mA 10
